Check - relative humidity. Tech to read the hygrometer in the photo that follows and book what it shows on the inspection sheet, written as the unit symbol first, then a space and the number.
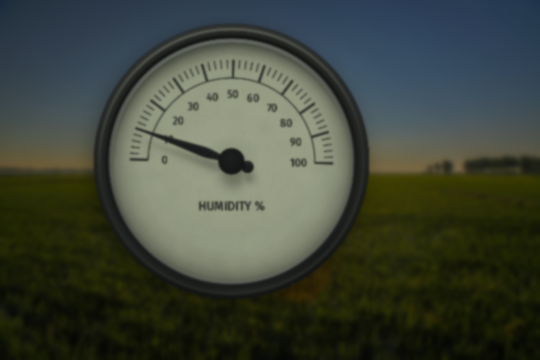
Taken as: % 10
